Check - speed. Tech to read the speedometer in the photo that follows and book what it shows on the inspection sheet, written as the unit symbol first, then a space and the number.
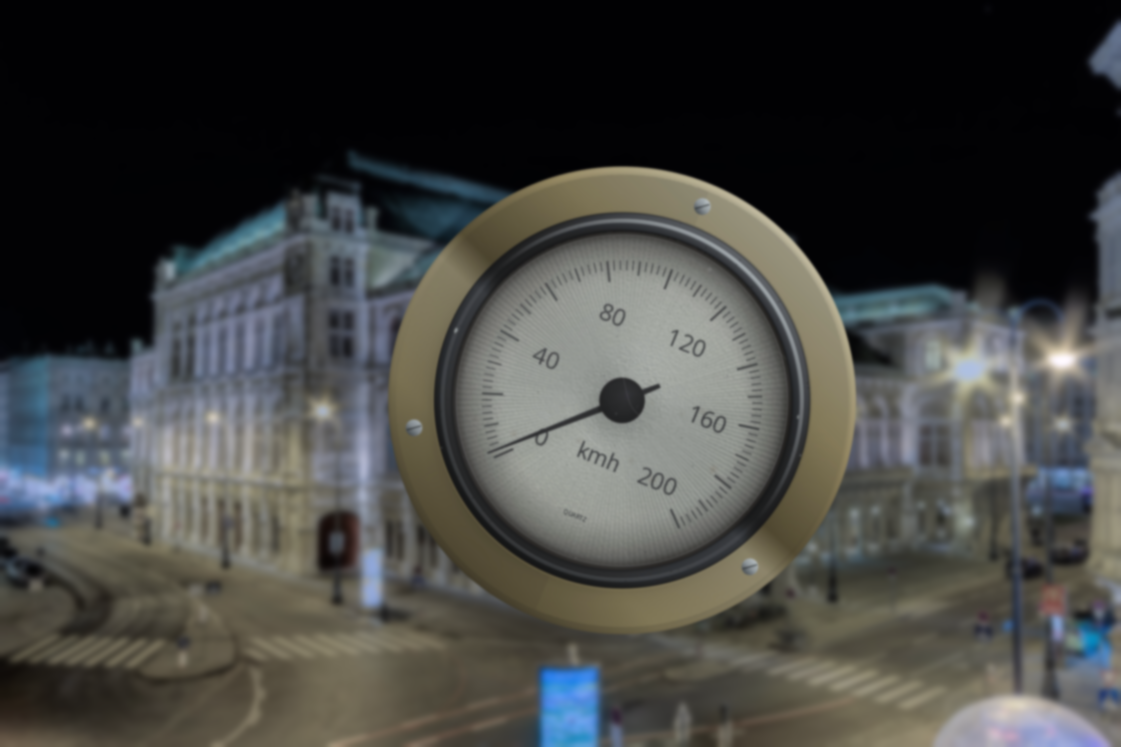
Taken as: km/h 2
